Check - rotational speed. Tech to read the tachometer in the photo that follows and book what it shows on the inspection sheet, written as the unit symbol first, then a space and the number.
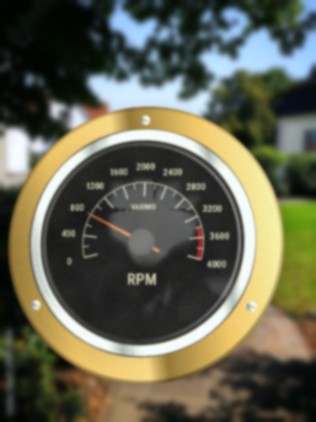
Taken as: rpm 800
